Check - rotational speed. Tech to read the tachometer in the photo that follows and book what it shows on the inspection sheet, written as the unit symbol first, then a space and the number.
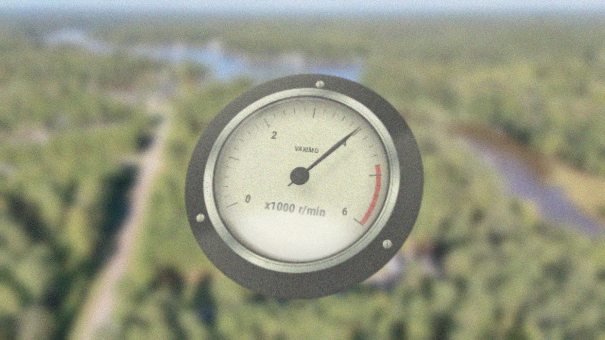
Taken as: rpm 4000
